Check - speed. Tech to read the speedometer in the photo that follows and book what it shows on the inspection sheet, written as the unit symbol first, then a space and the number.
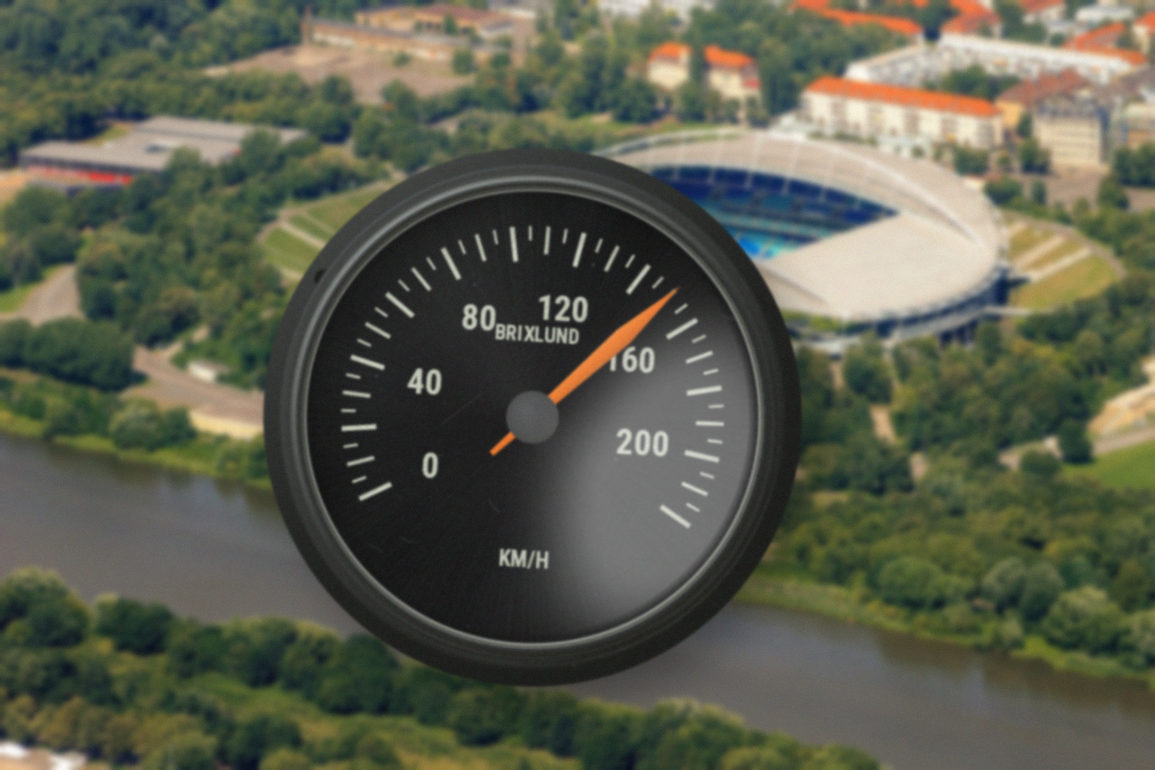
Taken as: km/h 150
